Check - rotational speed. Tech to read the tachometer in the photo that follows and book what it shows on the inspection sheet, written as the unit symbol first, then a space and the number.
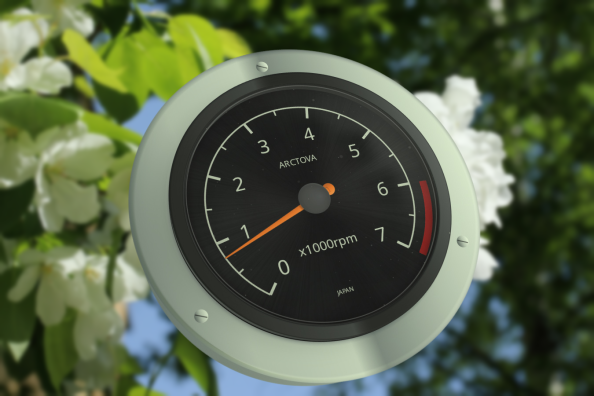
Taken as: rpm 750
